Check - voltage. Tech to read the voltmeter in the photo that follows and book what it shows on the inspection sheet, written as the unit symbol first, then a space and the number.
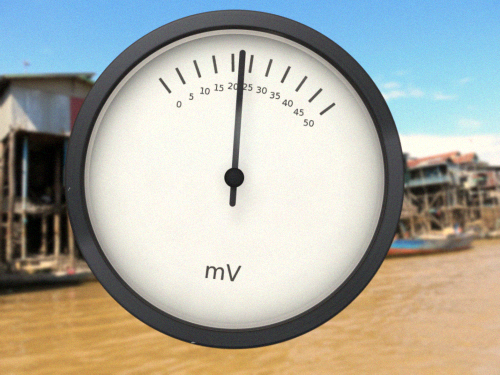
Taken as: mV 22.5
